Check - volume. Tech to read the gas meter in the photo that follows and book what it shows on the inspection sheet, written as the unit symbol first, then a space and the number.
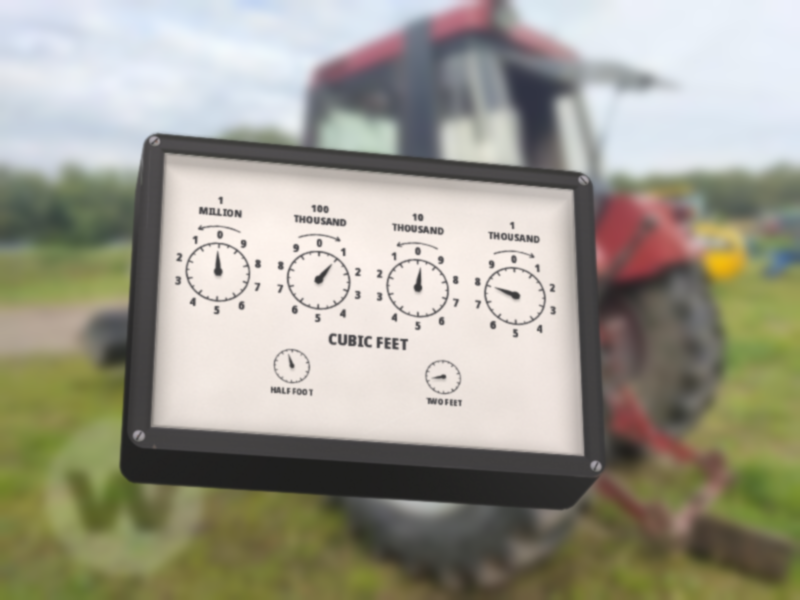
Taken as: ft³ 9800
